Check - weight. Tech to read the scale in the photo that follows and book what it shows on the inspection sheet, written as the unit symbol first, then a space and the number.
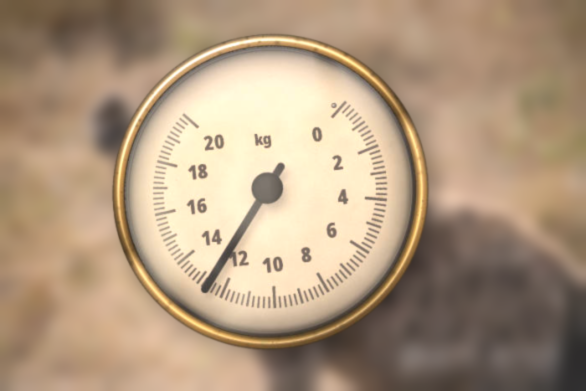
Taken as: kg 12.6
